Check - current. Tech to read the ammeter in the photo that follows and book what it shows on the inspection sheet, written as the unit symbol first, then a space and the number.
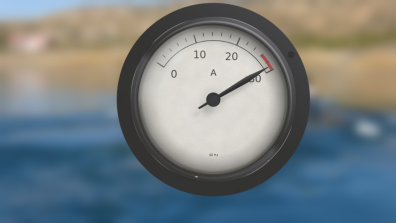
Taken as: A 29
